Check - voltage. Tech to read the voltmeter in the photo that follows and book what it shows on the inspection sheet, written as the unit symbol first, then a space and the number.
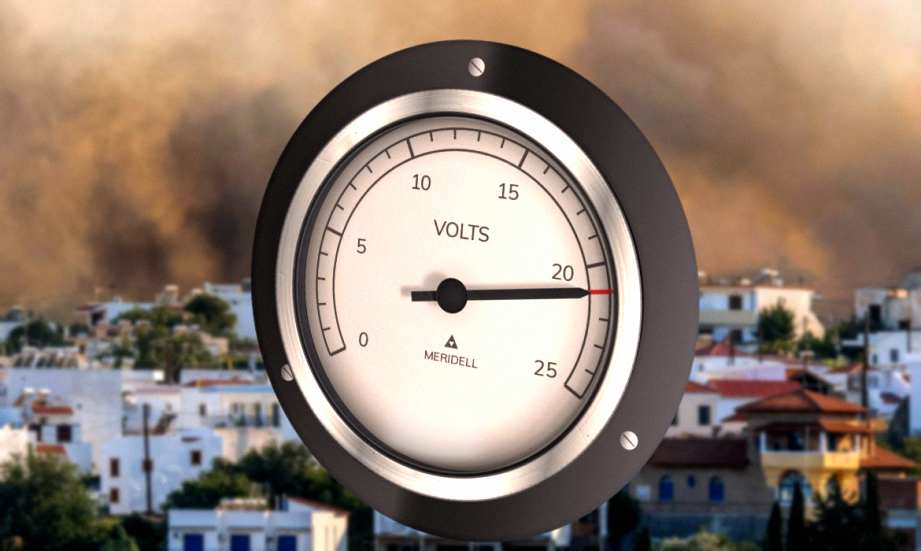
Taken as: V 21
